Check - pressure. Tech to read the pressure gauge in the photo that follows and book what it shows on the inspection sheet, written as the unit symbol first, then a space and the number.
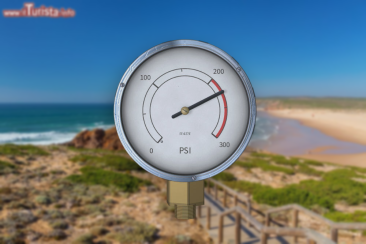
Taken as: psi 225
